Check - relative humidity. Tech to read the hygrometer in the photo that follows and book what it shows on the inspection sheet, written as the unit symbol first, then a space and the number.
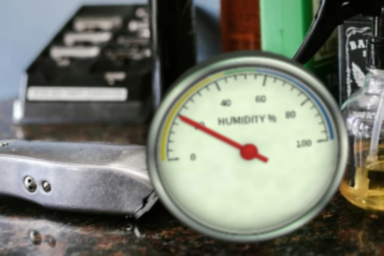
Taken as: % 20
